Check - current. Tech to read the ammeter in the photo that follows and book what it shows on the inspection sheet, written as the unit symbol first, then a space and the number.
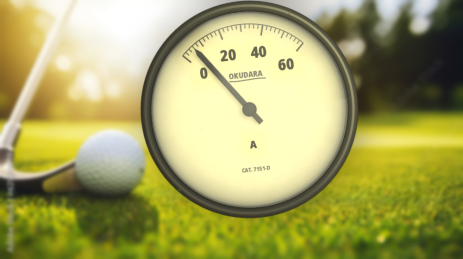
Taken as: A 6
